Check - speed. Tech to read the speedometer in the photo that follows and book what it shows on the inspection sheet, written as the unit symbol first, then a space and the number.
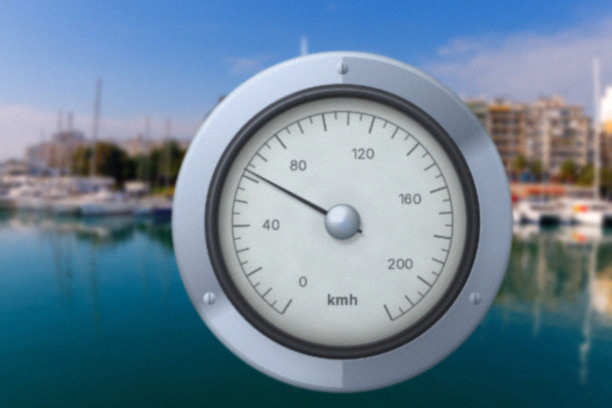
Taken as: km/h 62.5
